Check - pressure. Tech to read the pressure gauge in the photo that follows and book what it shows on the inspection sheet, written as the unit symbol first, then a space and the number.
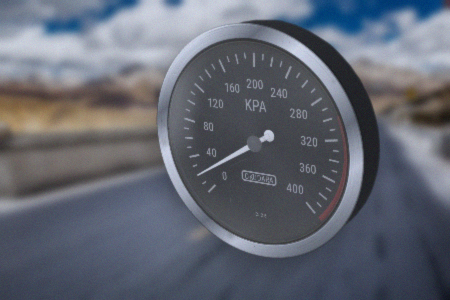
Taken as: kPa 20
